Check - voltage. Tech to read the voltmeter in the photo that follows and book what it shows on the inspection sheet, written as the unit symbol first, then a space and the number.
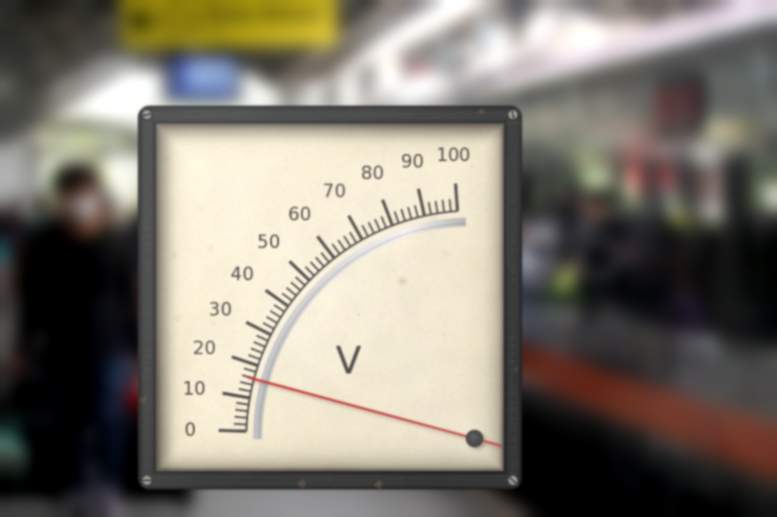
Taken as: V 16
